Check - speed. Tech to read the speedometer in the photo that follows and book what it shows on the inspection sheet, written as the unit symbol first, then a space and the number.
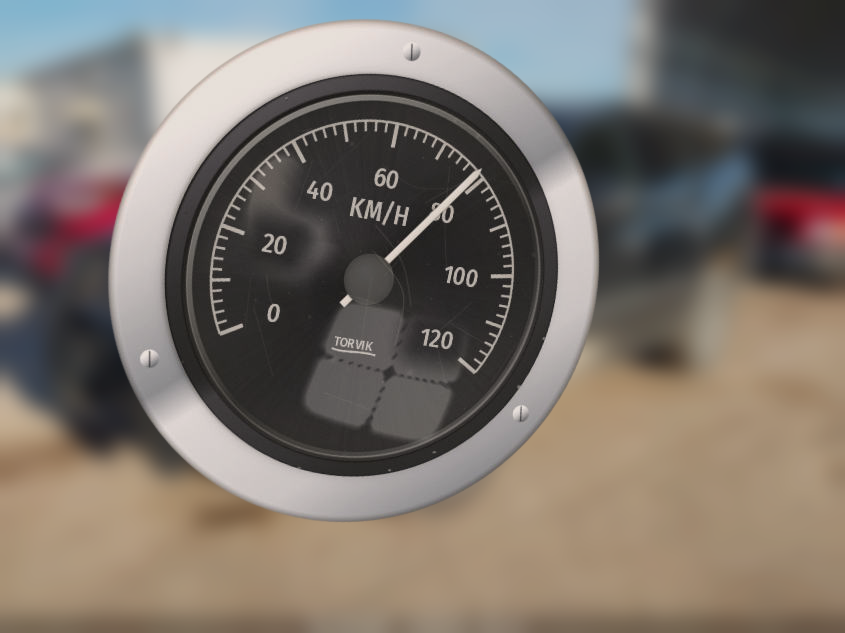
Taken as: km/h 78
